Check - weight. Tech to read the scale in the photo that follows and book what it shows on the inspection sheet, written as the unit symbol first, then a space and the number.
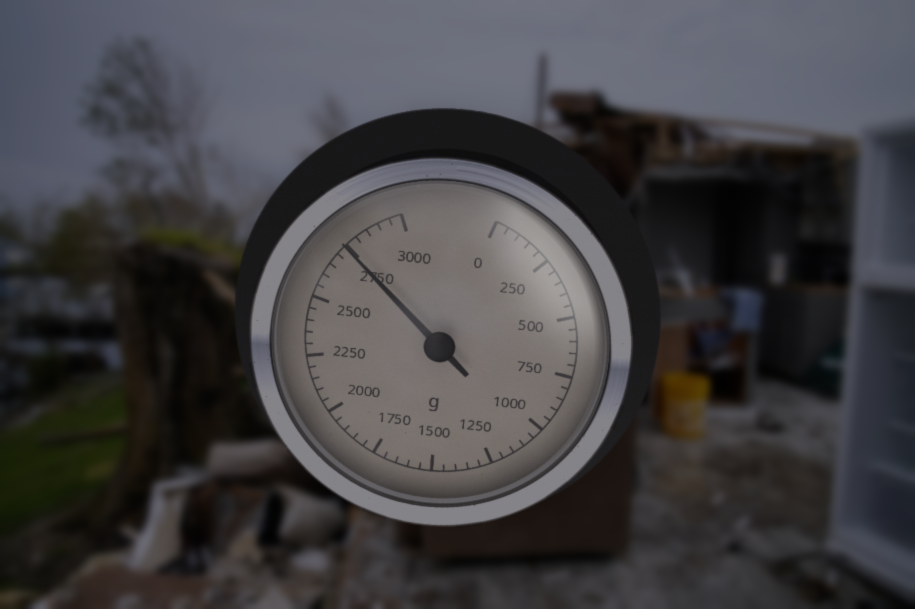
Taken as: g 2750
